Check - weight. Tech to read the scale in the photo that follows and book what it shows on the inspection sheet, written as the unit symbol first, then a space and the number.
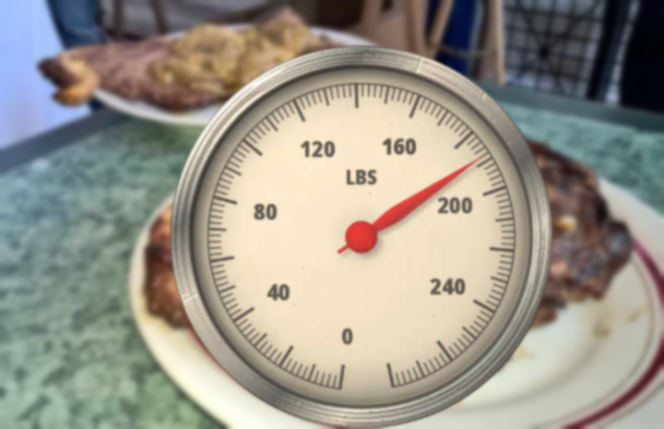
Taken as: lb 188
